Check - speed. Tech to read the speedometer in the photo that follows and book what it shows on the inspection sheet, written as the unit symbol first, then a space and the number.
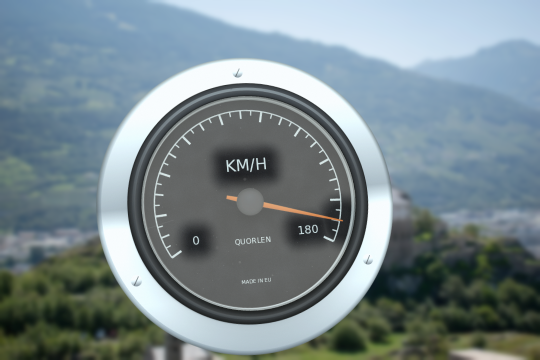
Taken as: km/h 170
